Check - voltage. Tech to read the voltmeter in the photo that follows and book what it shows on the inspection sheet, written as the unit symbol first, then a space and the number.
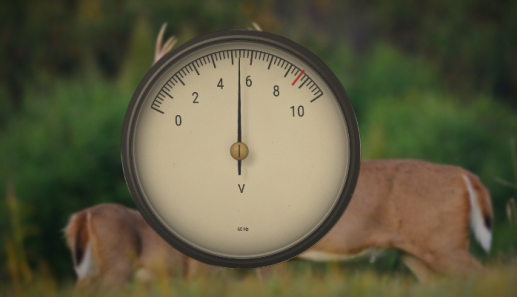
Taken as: V 5.4
